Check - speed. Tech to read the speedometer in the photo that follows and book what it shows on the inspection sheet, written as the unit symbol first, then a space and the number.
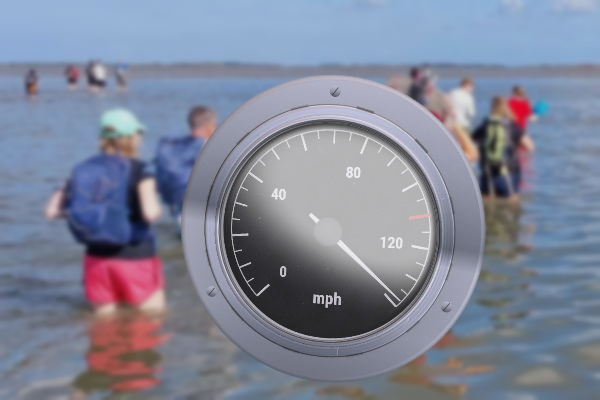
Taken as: mph 137.5
